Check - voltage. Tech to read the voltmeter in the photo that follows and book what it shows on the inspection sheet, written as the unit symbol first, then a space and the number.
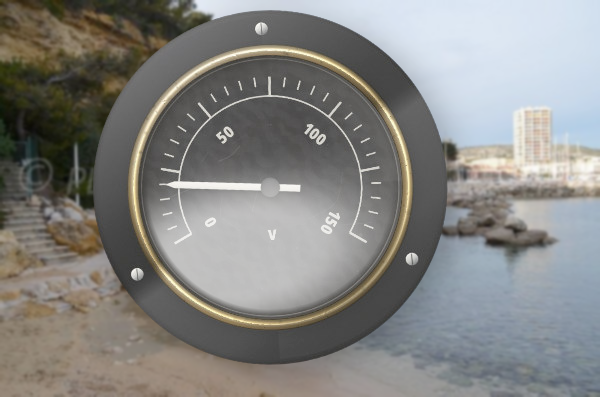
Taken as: V 20
